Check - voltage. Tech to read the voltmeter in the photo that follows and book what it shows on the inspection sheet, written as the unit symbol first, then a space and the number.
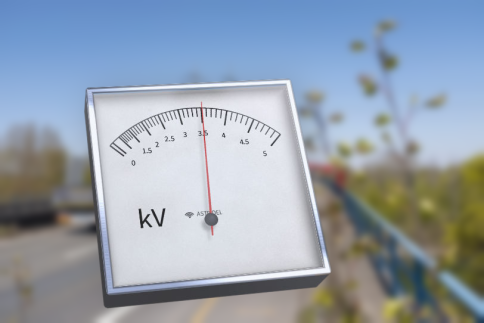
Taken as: kV 3.5
